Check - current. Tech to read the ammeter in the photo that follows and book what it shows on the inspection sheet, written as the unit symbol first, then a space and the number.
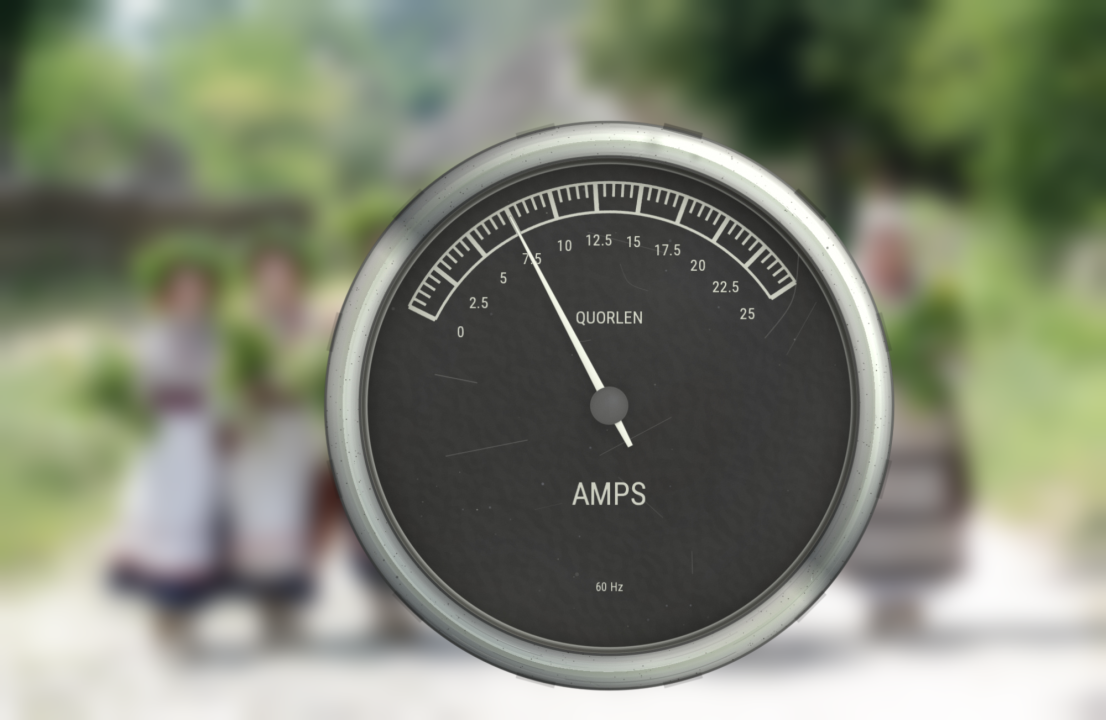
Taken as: A 7.5
